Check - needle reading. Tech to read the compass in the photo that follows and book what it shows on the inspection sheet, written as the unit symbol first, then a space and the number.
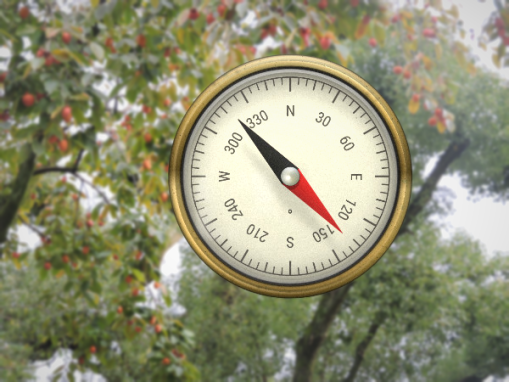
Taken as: ° 137.5
